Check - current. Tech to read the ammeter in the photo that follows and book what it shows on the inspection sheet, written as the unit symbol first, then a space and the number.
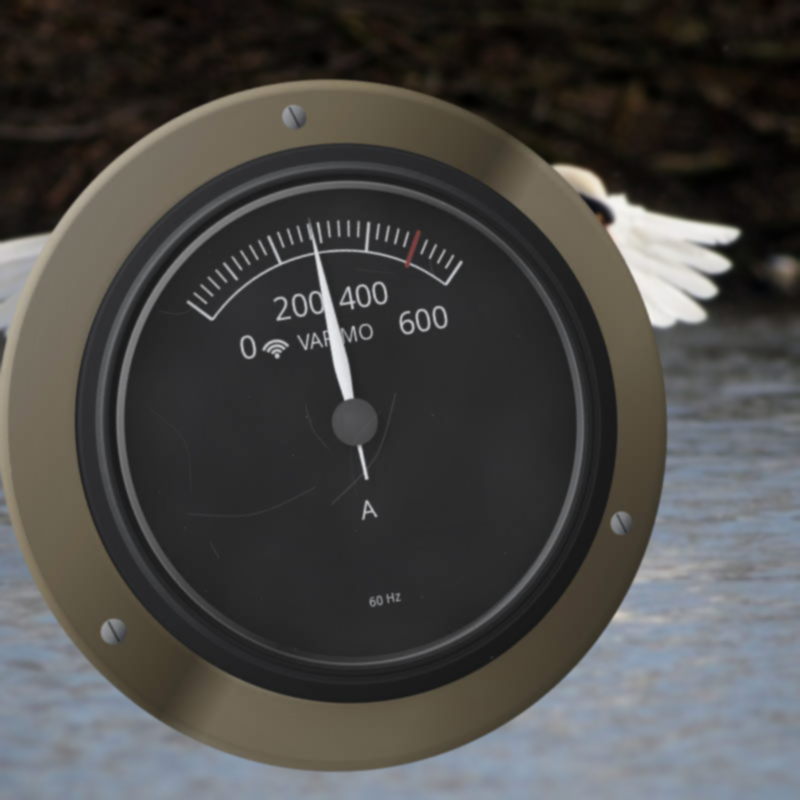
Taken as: A 280
